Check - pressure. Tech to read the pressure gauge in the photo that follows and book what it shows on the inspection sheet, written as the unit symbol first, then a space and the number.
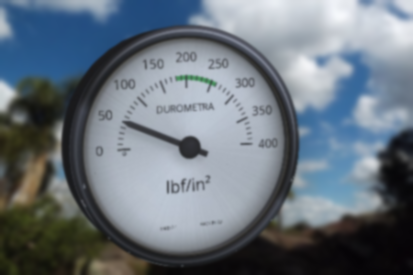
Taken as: psi 50
